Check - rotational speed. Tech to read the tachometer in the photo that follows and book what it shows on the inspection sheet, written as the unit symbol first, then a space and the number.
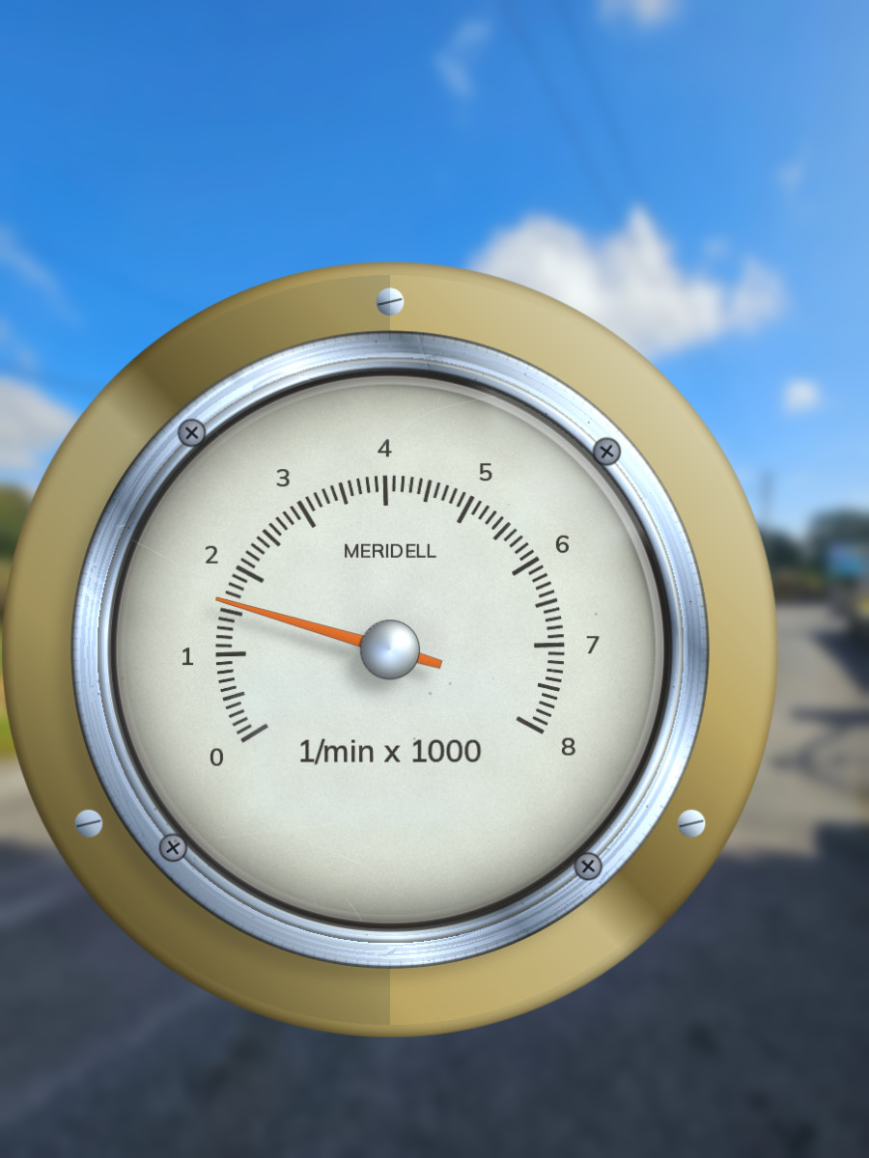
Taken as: rpm 1600
